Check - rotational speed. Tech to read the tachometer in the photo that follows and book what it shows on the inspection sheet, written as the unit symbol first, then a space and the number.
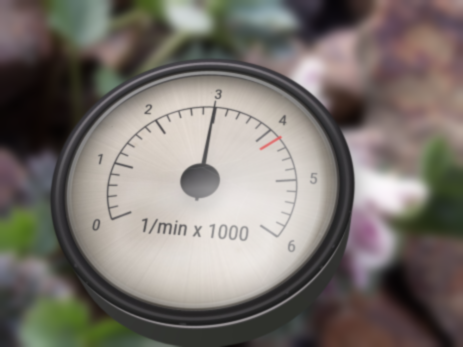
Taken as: rpm 3000
